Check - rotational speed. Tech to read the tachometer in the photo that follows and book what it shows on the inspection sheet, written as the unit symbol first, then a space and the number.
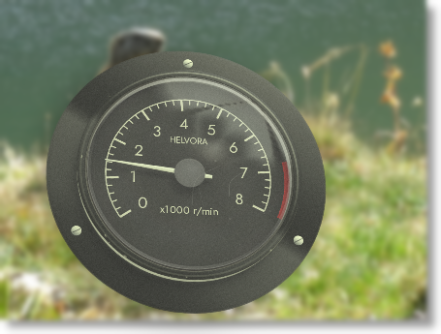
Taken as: rpm 1400
